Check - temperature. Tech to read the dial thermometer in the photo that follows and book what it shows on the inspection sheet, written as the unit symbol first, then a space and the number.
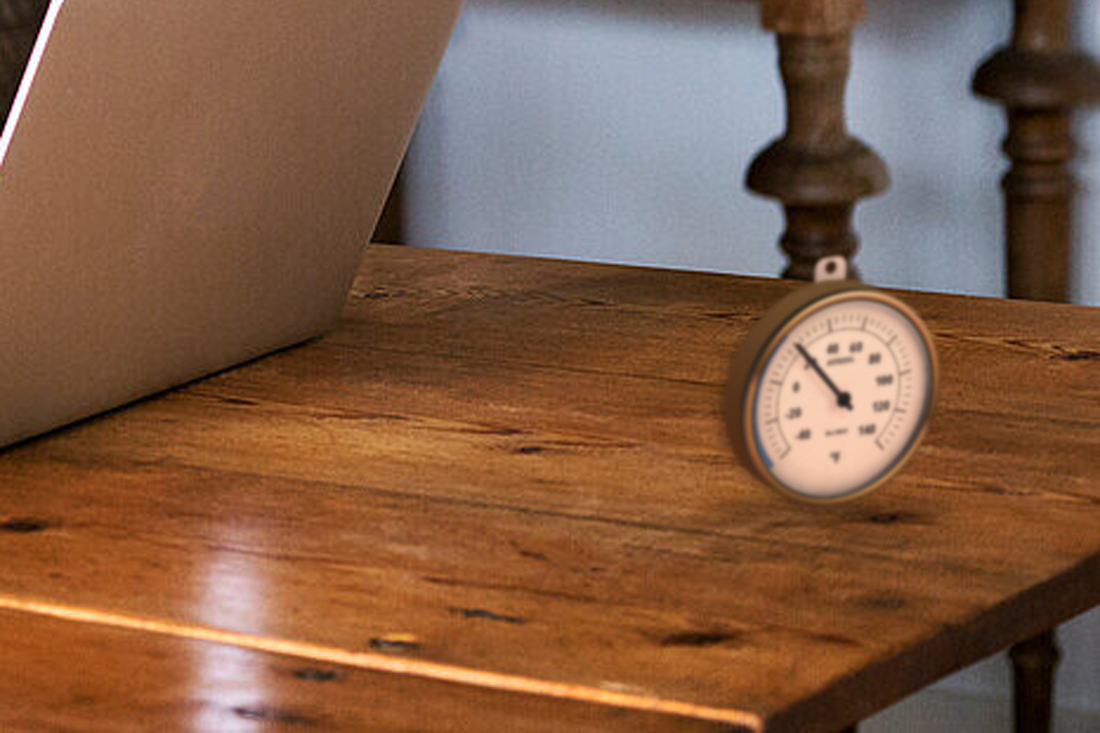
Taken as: °F 20
